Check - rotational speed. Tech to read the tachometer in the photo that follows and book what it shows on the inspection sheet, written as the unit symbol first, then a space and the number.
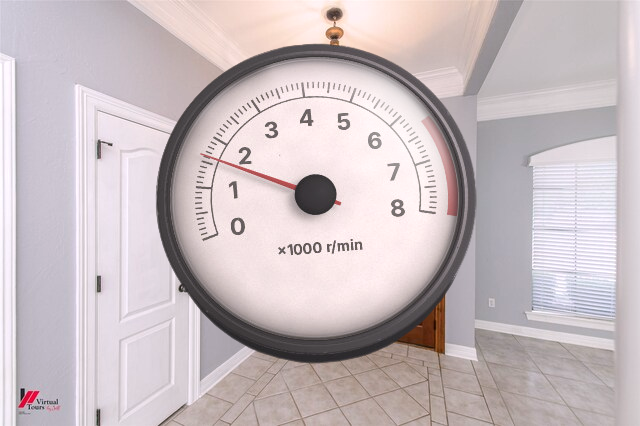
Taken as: rpm 1600
